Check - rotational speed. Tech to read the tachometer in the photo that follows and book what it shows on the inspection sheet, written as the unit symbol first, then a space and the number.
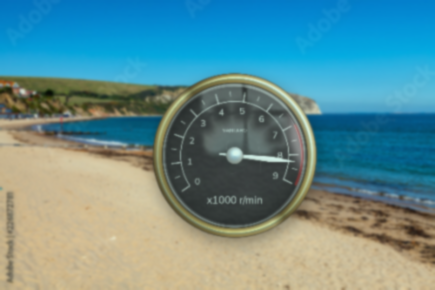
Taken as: rpm 8250
